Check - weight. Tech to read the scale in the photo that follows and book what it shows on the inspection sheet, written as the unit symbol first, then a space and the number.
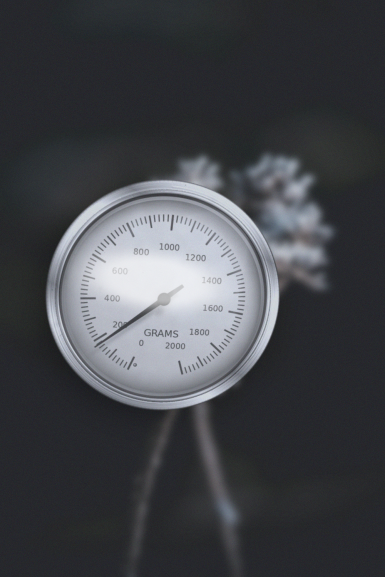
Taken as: g 180
